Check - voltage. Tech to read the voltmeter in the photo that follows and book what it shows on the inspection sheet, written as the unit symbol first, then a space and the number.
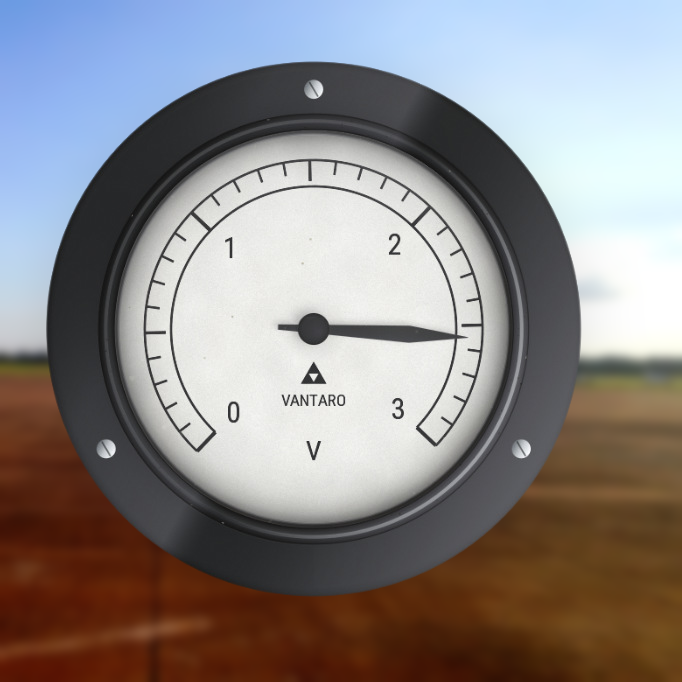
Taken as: V 2.55
